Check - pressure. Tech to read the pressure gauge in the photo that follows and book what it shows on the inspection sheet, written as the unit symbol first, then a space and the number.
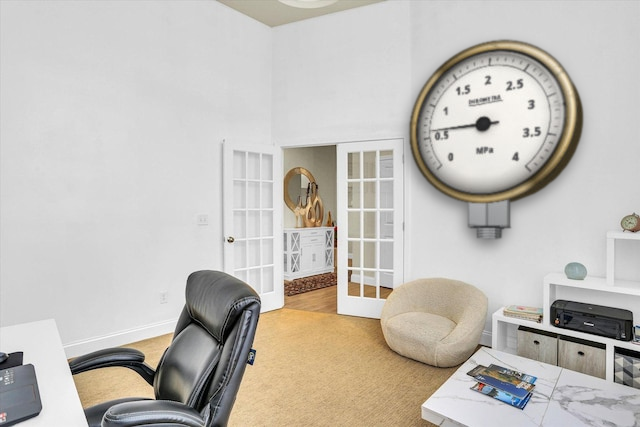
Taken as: MPa 0.6
